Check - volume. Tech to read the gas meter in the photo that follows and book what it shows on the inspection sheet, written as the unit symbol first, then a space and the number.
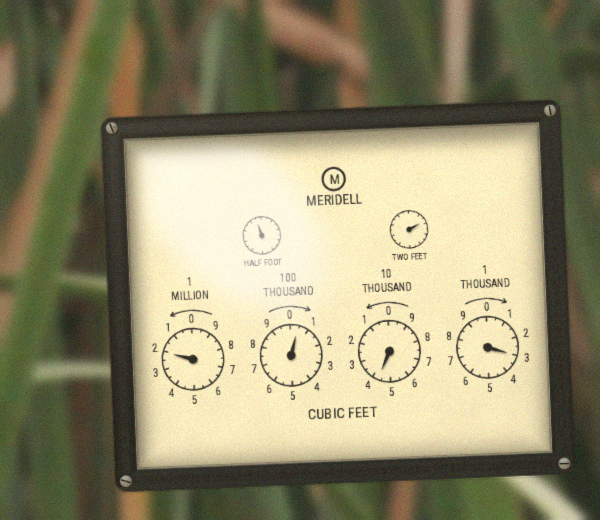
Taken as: ft³ 204300
